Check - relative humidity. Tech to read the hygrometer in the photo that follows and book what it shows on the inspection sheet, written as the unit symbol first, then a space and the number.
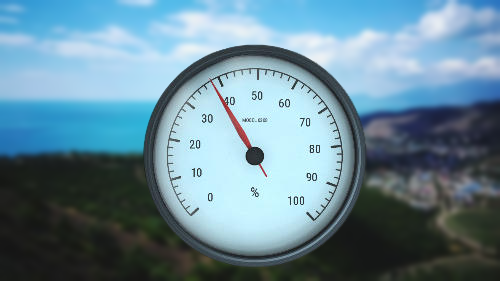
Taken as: % 38
